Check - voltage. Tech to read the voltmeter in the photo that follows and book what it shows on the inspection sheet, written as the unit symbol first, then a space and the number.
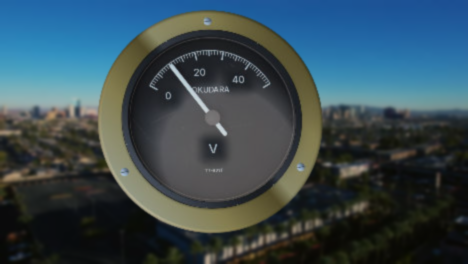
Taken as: V 10
